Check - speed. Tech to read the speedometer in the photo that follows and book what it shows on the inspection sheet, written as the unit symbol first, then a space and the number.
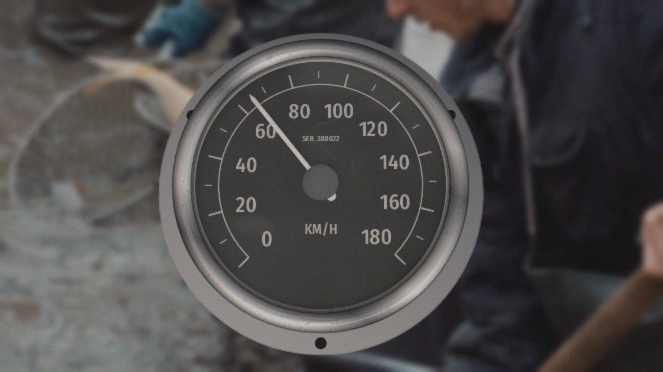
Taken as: km/h 65
